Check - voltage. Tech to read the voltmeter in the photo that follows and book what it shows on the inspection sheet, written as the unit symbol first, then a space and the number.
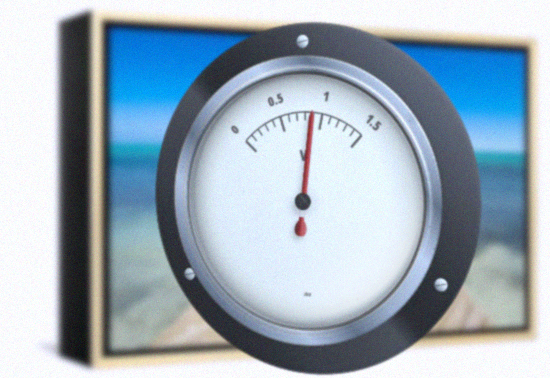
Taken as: V 0.9
